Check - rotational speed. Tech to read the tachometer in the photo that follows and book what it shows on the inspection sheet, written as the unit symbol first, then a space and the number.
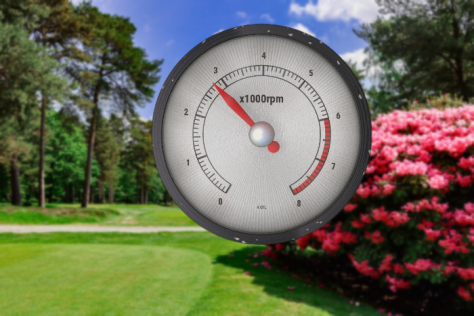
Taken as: rpm 2800
